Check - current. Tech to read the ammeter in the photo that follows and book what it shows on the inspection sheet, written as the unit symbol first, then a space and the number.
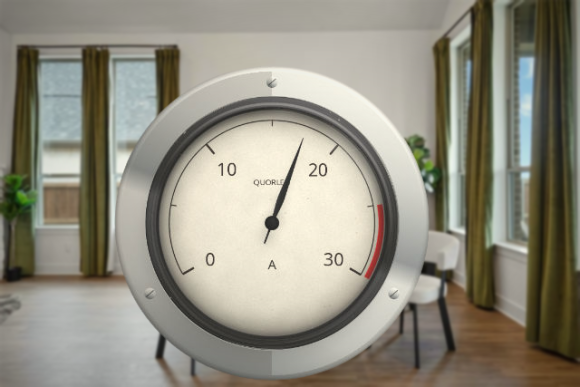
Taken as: A 17.5
